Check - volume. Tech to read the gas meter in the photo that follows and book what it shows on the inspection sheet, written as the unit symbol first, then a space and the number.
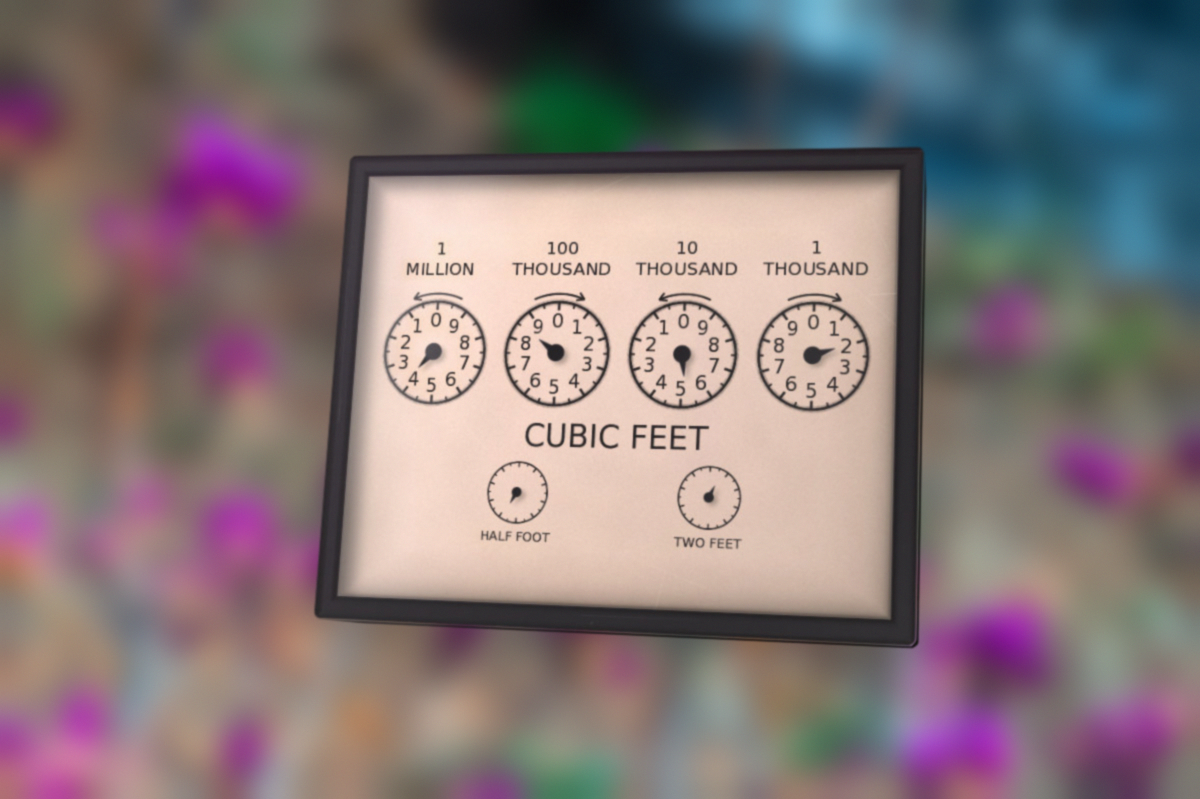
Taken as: ft³ 385200
